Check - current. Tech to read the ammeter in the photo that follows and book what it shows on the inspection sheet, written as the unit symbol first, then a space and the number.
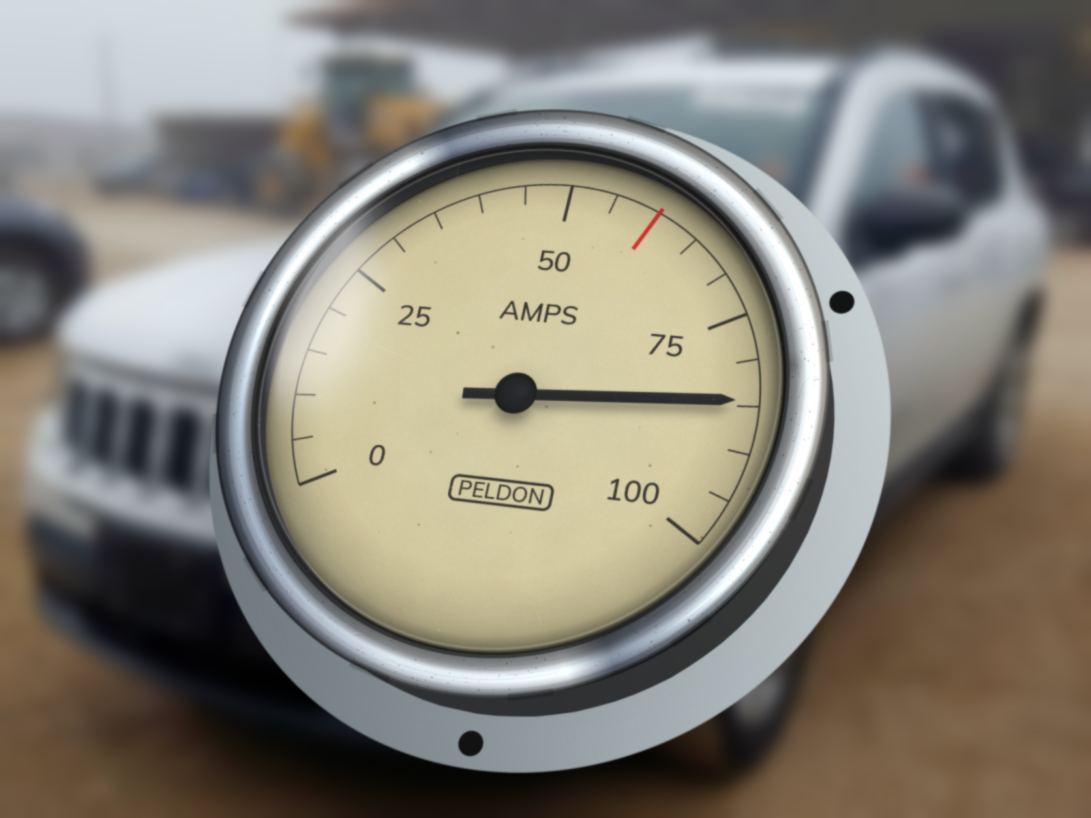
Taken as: A 85
